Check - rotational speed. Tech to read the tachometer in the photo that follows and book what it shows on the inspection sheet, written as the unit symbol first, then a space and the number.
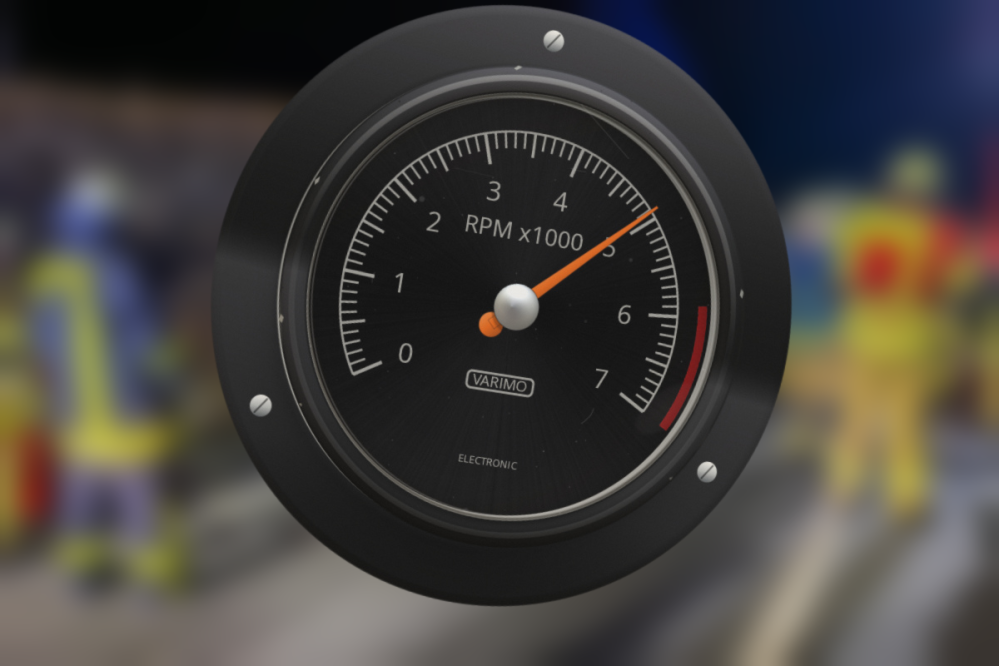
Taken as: rpm 4900
